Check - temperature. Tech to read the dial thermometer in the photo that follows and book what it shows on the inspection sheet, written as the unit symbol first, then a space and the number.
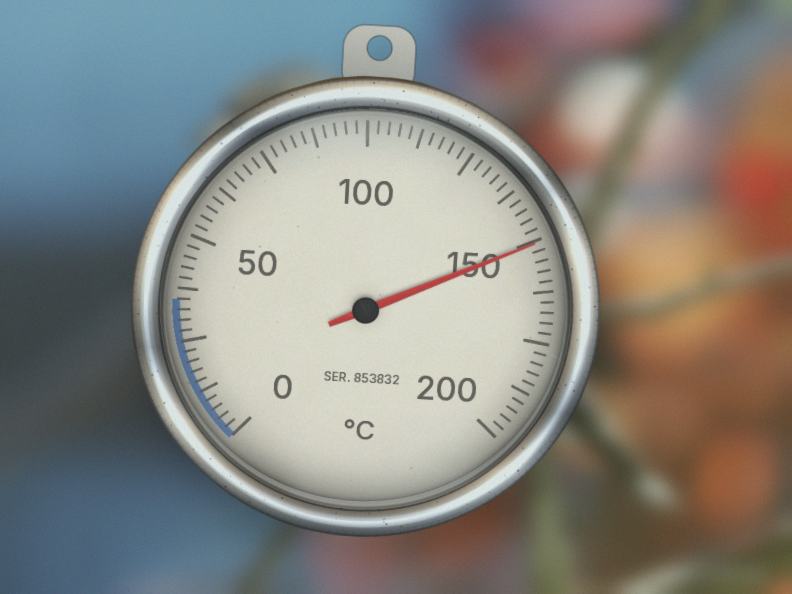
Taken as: °C 150
